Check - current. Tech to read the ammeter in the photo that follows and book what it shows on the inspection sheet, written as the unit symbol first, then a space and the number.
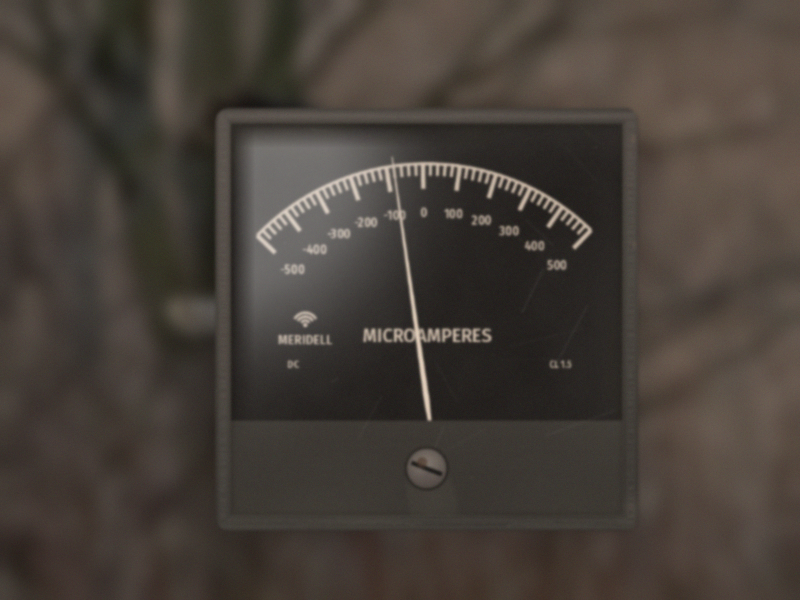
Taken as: µA -80
